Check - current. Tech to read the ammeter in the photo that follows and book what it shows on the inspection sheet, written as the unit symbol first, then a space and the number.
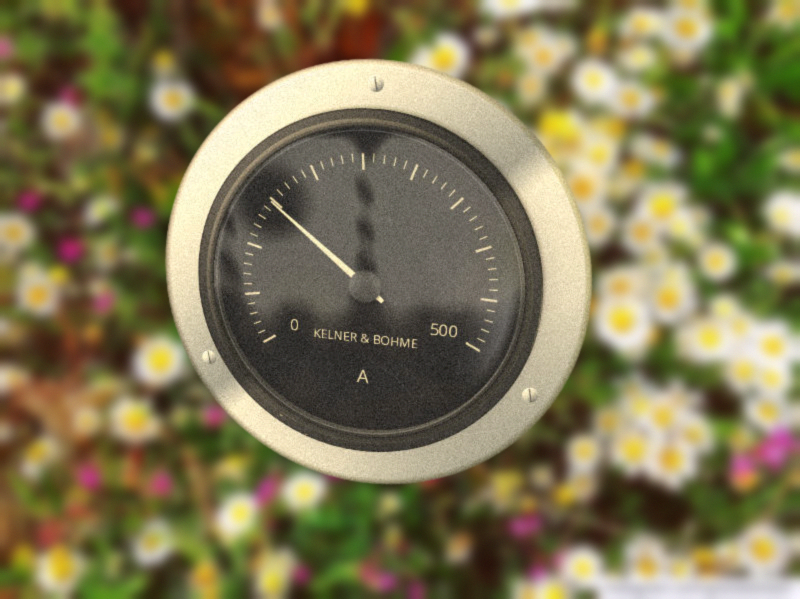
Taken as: A 150
